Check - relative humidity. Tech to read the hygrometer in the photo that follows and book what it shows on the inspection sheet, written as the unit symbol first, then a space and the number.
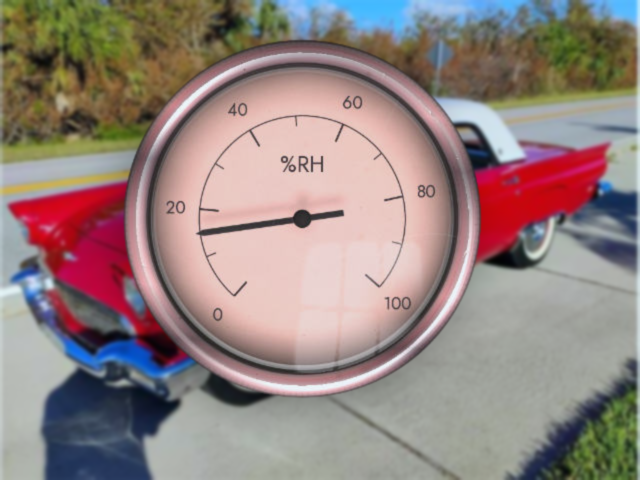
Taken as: % 15
